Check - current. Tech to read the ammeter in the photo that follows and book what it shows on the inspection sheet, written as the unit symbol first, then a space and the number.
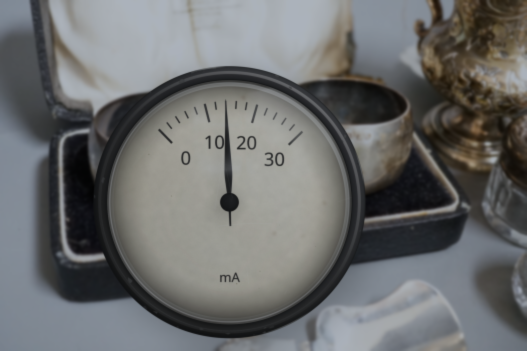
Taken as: mA 14
